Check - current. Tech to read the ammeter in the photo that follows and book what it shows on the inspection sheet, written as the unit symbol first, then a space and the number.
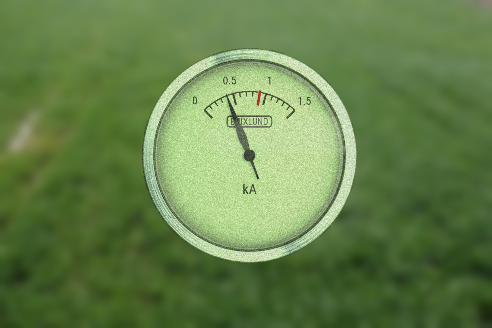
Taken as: kA 0.4
